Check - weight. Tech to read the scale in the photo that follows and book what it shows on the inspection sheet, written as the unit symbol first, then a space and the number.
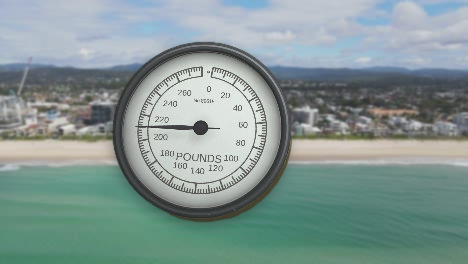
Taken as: lb 210
